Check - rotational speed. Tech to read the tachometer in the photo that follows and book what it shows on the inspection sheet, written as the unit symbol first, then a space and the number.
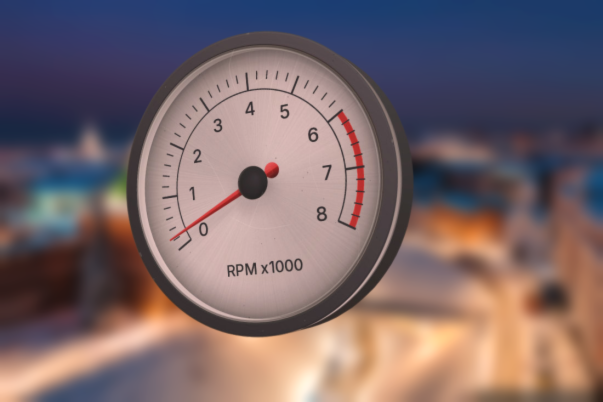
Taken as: rpm 200
